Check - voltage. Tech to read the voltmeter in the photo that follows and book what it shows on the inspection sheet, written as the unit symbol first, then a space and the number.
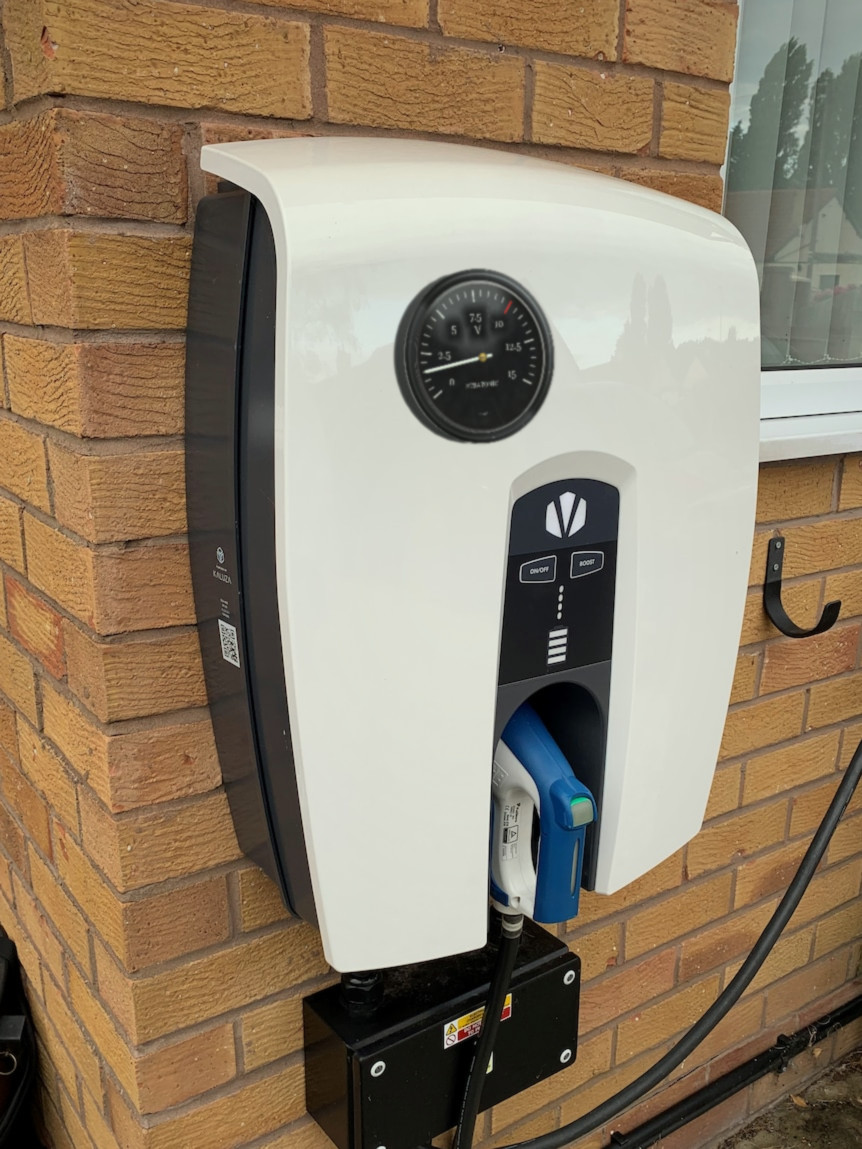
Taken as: V 1.5
